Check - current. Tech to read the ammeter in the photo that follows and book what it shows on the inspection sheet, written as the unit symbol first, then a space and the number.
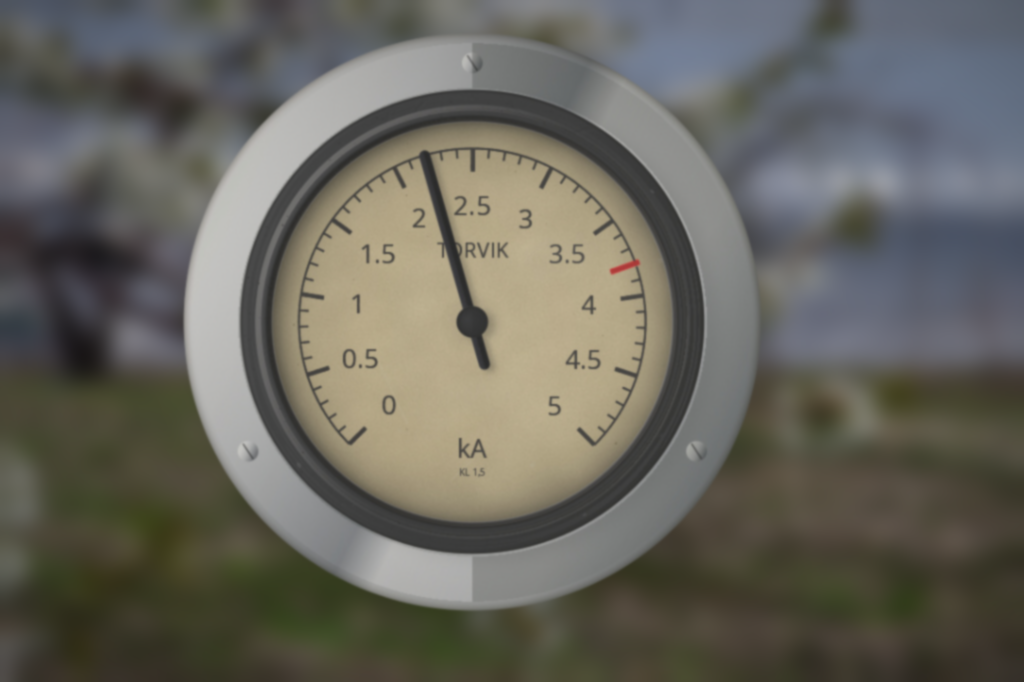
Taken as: kA 2.2
